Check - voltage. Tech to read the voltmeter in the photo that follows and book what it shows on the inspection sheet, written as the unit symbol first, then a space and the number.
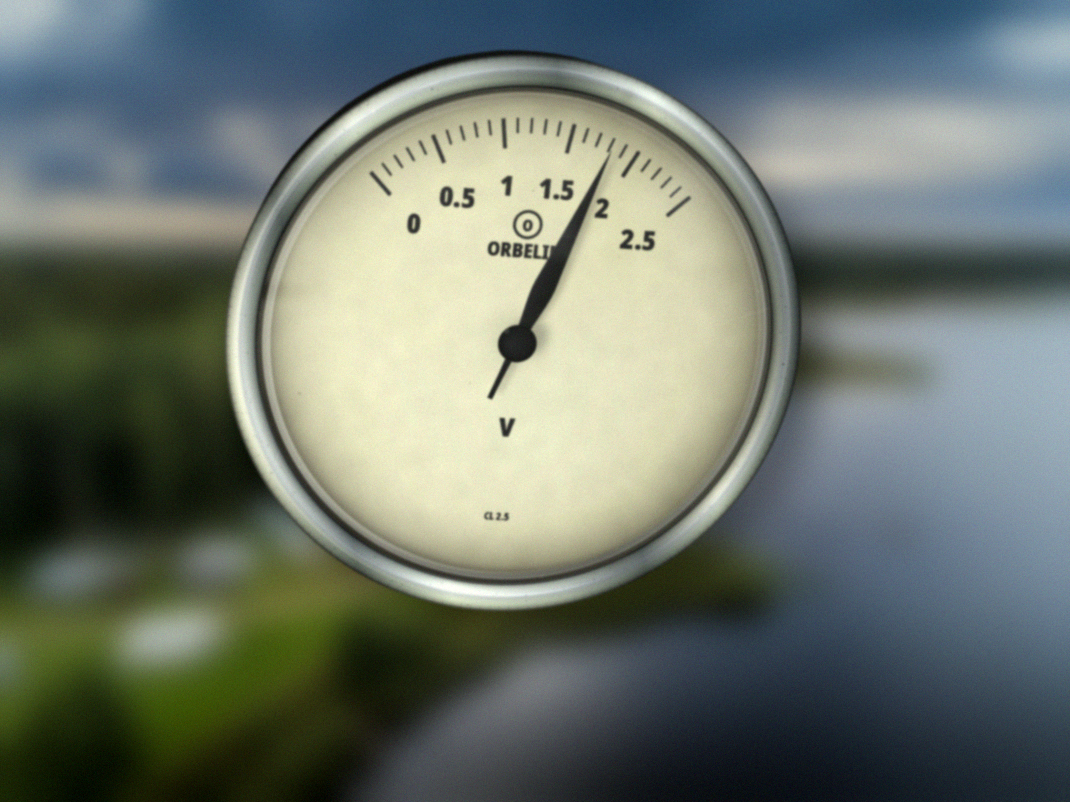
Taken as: V 1.8
